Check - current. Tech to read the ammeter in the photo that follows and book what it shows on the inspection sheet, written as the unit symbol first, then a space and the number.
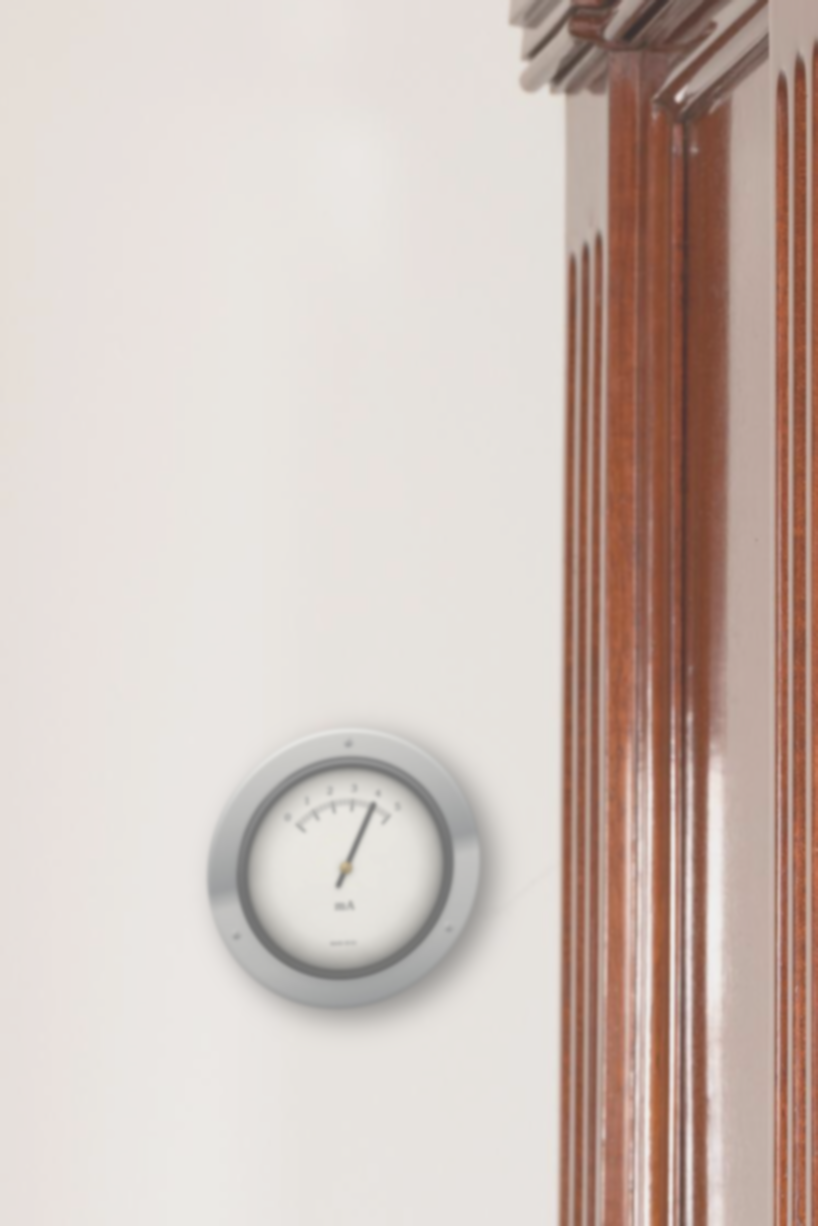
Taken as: mA 4
